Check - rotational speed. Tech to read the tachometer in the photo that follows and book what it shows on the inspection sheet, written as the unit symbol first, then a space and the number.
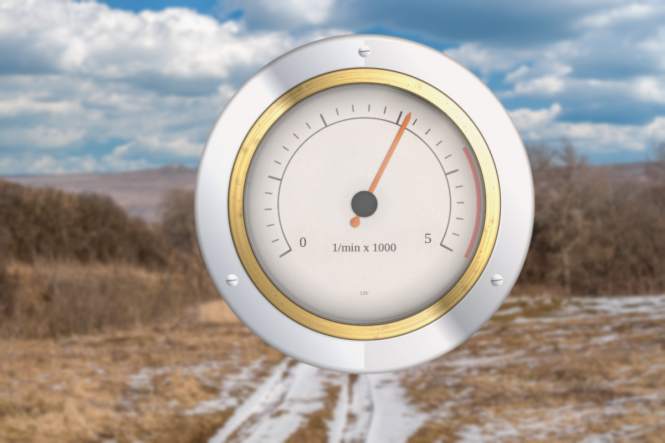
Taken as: rpm 3100
